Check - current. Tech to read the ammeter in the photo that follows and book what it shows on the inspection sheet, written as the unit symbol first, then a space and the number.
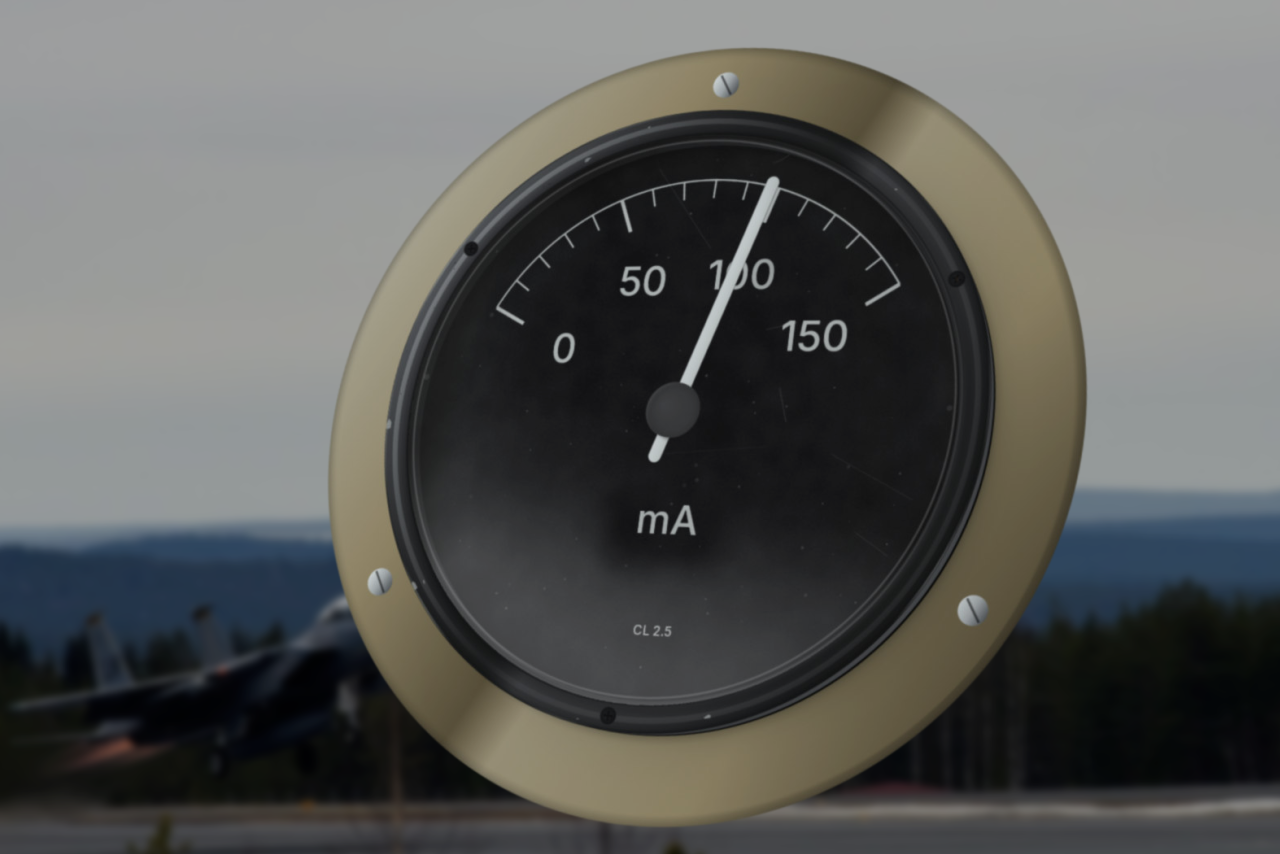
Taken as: mA 100
